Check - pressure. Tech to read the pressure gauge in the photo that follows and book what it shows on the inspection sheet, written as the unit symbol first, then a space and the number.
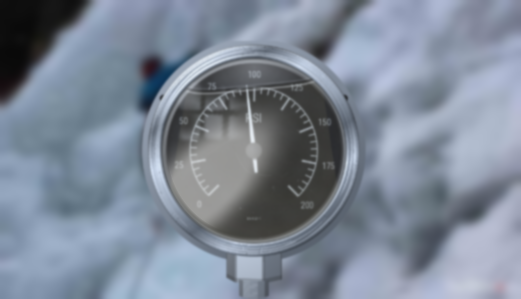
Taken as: psi 95
